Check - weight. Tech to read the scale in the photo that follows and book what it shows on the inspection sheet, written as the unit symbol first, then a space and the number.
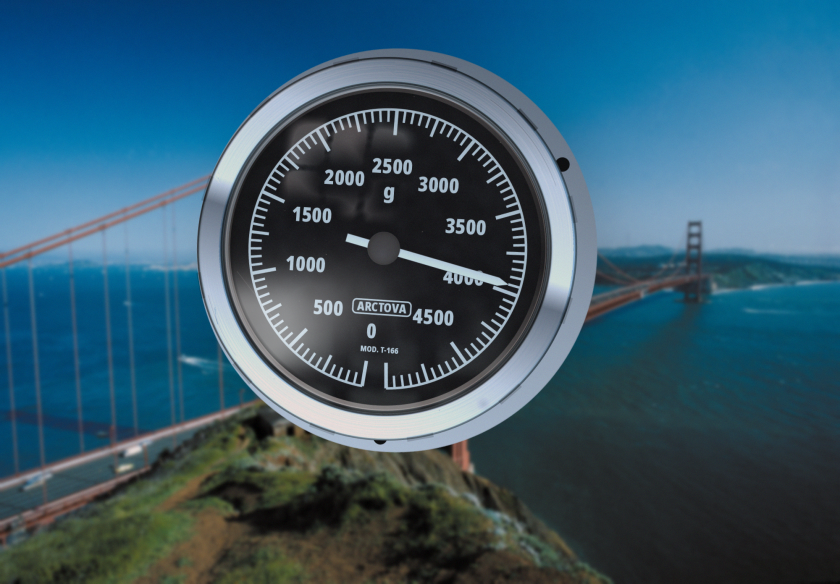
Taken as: g 3950
